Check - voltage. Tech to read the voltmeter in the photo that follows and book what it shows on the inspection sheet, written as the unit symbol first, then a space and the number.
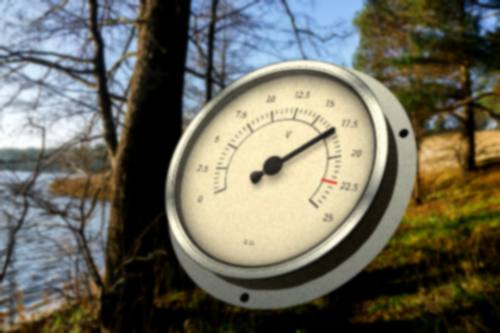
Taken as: V 17.5
